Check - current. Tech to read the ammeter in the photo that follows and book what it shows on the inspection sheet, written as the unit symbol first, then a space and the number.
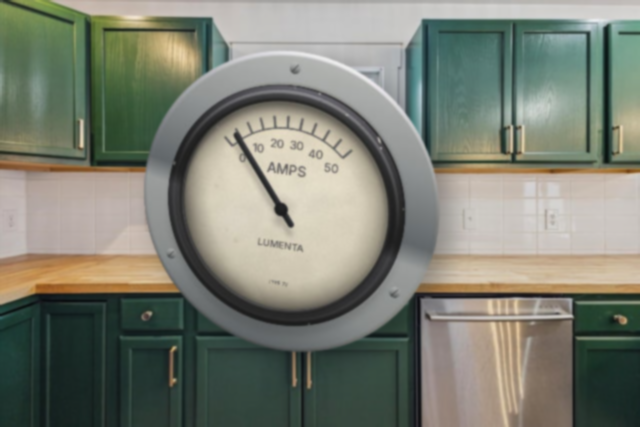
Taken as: A 5
